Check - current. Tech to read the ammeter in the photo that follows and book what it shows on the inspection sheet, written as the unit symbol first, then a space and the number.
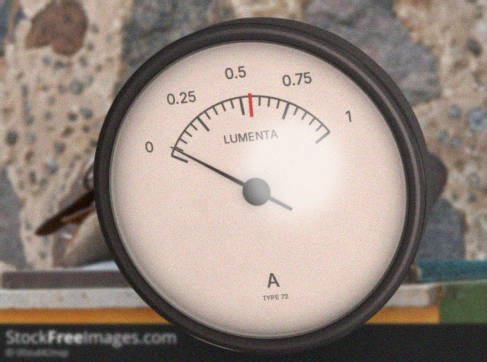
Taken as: A 0.05
